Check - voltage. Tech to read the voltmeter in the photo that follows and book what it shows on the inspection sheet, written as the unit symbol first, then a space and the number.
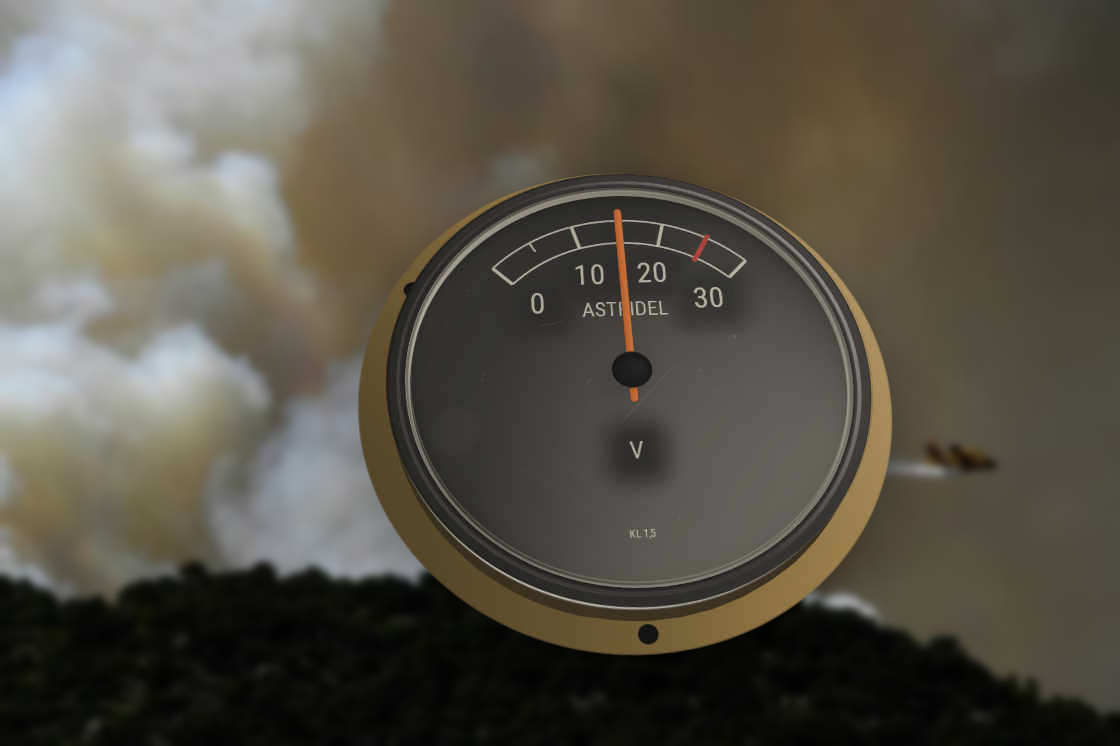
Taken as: V 15
